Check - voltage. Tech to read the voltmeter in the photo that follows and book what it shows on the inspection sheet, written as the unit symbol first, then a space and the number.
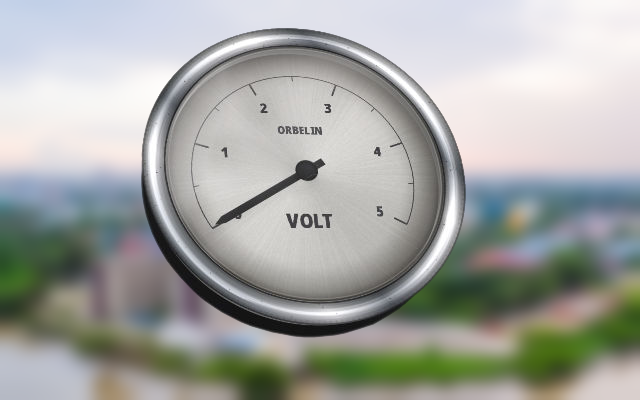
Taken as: V 0
